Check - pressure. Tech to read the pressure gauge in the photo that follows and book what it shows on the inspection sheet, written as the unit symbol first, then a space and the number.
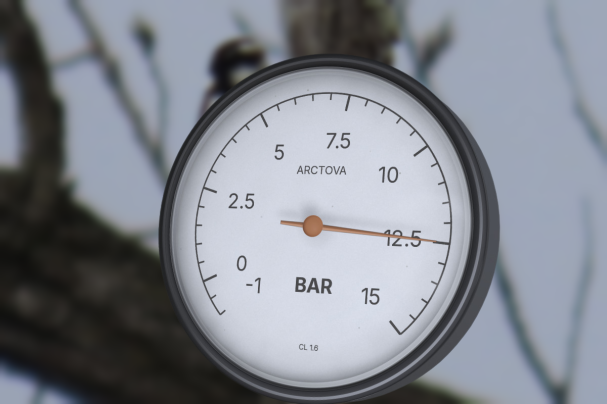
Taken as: bar 12.5
